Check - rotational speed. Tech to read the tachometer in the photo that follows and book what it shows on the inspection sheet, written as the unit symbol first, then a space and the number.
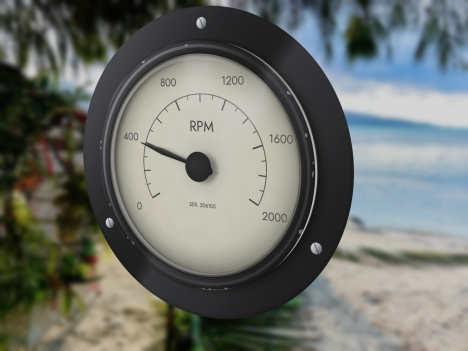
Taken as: rpm 400
